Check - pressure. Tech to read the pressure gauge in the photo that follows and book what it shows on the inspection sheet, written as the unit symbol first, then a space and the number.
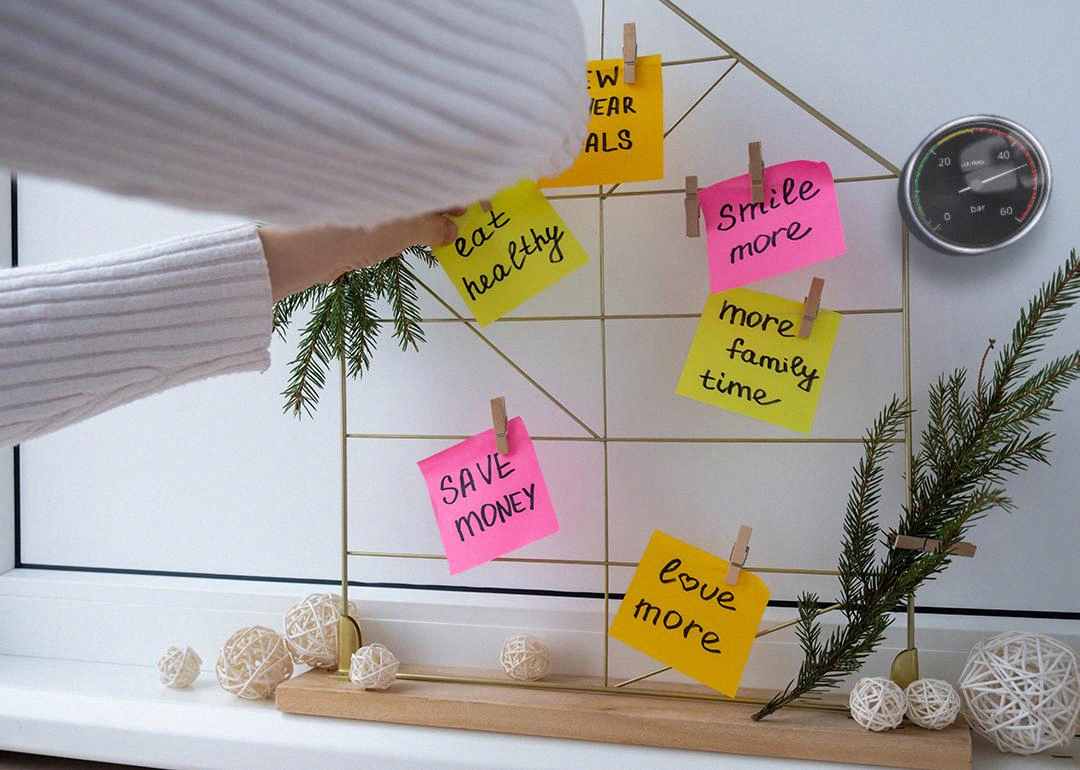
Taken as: bar 46
